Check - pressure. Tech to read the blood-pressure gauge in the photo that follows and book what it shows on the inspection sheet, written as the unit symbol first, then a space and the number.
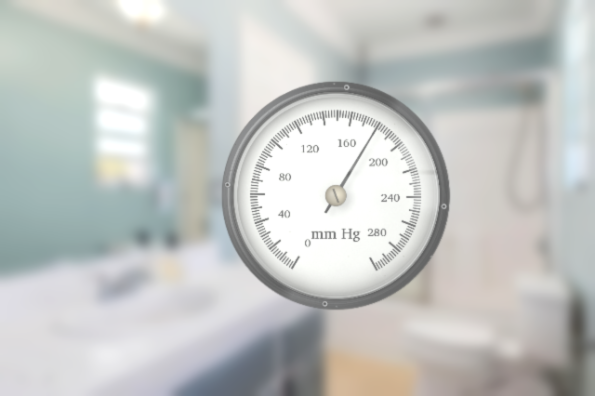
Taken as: mmHg 180
